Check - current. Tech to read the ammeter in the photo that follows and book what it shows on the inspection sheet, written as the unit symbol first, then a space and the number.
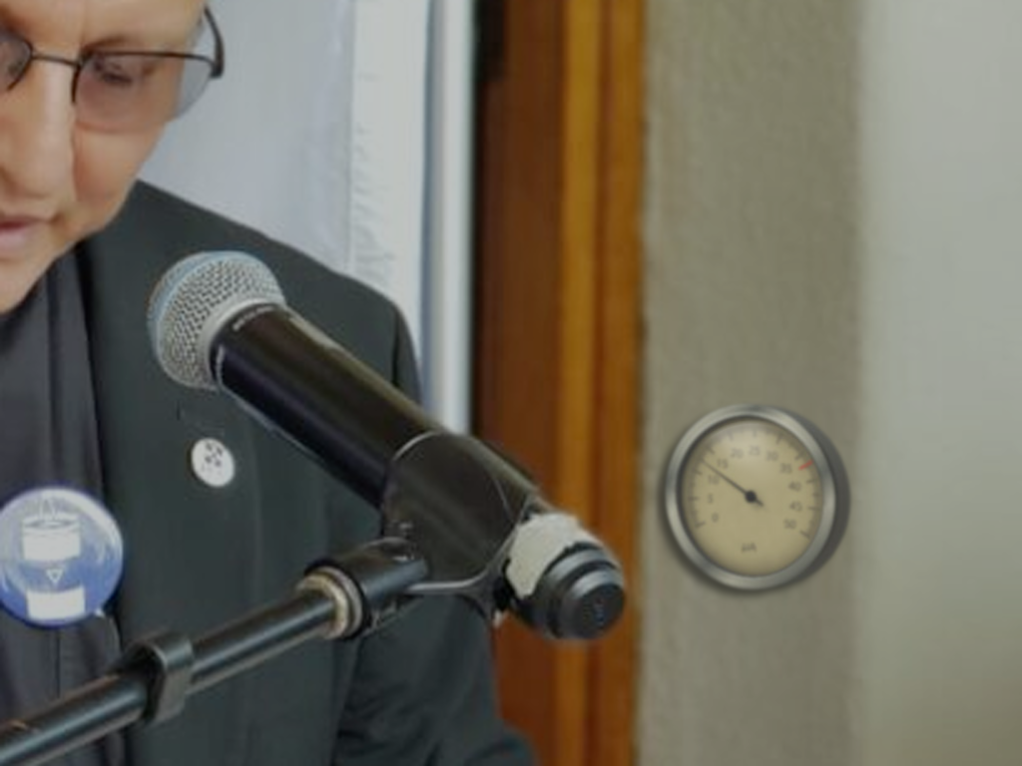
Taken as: µA 12.5
